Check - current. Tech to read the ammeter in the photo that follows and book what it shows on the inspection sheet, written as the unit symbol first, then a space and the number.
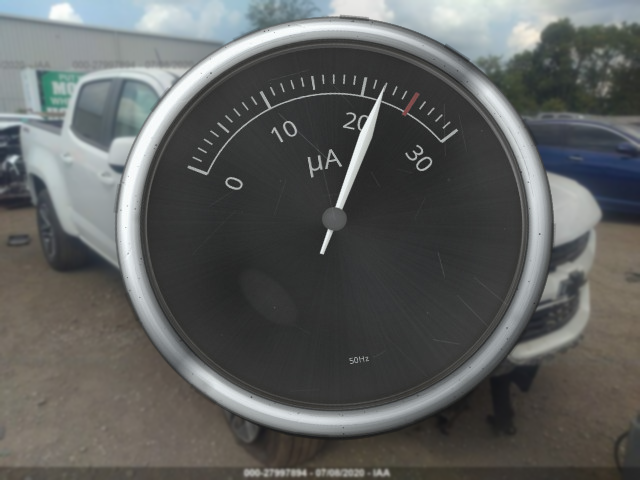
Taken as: µA 22
